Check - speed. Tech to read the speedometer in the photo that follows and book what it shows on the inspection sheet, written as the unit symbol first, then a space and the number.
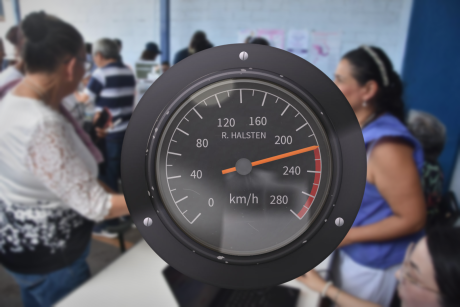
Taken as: km/h 220
